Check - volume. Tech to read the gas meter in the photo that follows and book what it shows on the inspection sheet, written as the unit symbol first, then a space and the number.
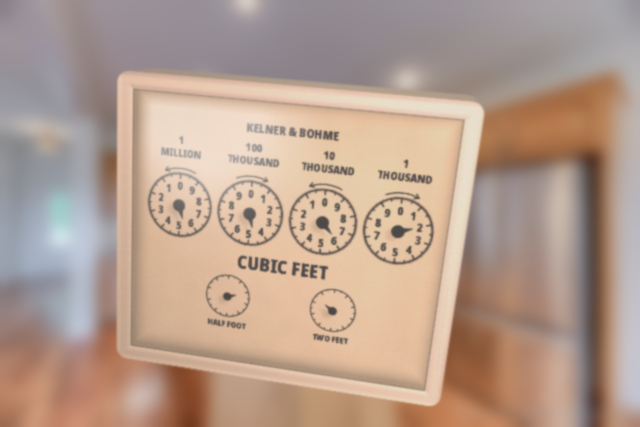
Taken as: ft³ 546200
